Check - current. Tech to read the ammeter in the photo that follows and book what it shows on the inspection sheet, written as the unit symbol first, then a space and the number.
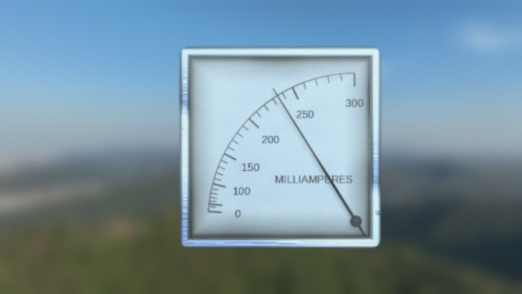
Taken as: mA 235
